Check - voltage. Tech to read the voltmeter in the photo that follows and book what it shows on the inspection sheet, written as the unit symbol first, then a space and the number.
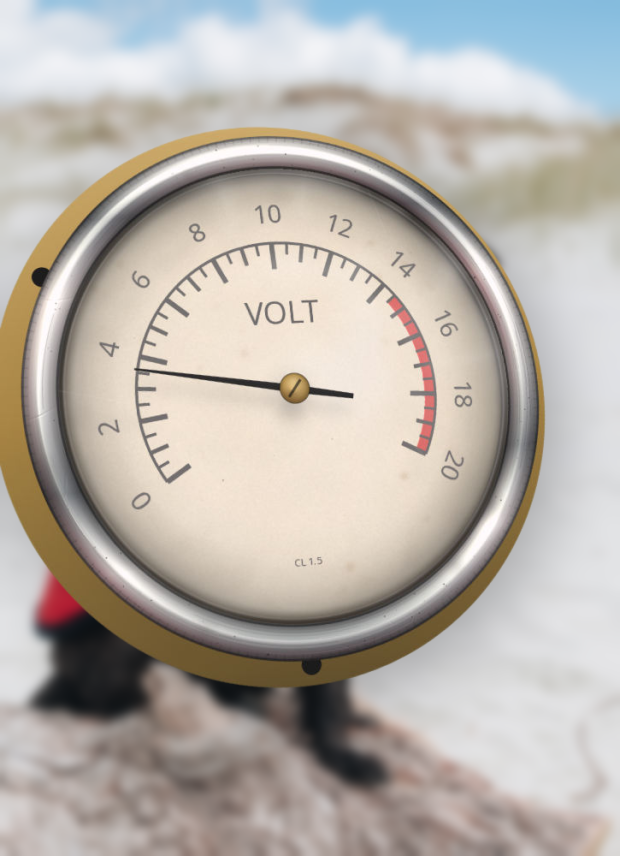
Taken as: V 3.5
